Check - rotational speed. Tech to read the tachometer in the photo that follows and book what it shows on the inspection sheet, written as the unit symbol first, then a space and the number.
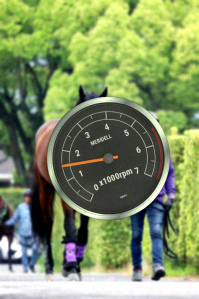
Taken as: rpm 1500
